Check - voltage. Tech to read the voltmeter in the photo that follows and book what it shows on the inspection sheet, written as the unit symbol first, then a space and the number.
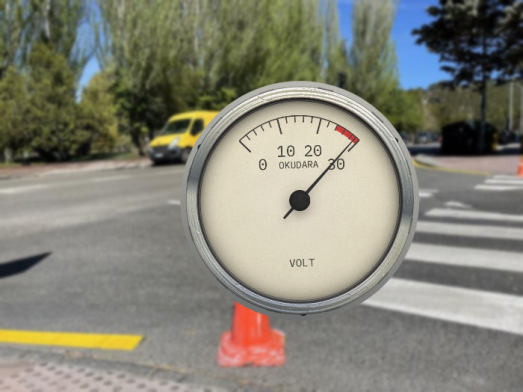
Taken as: V 29
